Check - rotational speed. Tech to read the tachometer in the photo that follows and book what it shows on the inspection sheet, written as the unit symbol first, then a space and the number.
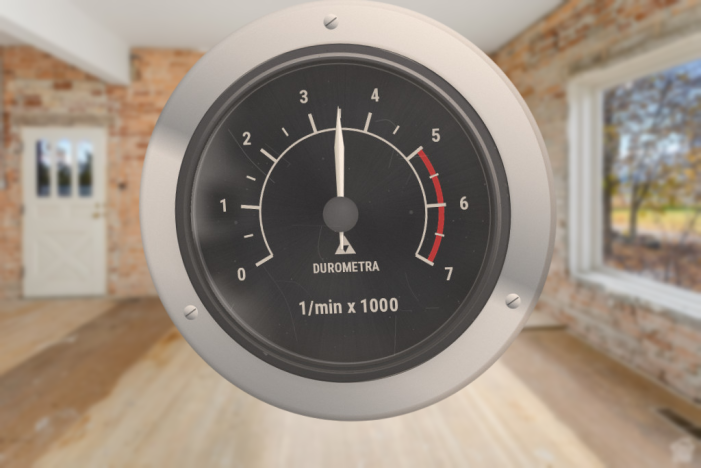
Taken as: rpm 3500
